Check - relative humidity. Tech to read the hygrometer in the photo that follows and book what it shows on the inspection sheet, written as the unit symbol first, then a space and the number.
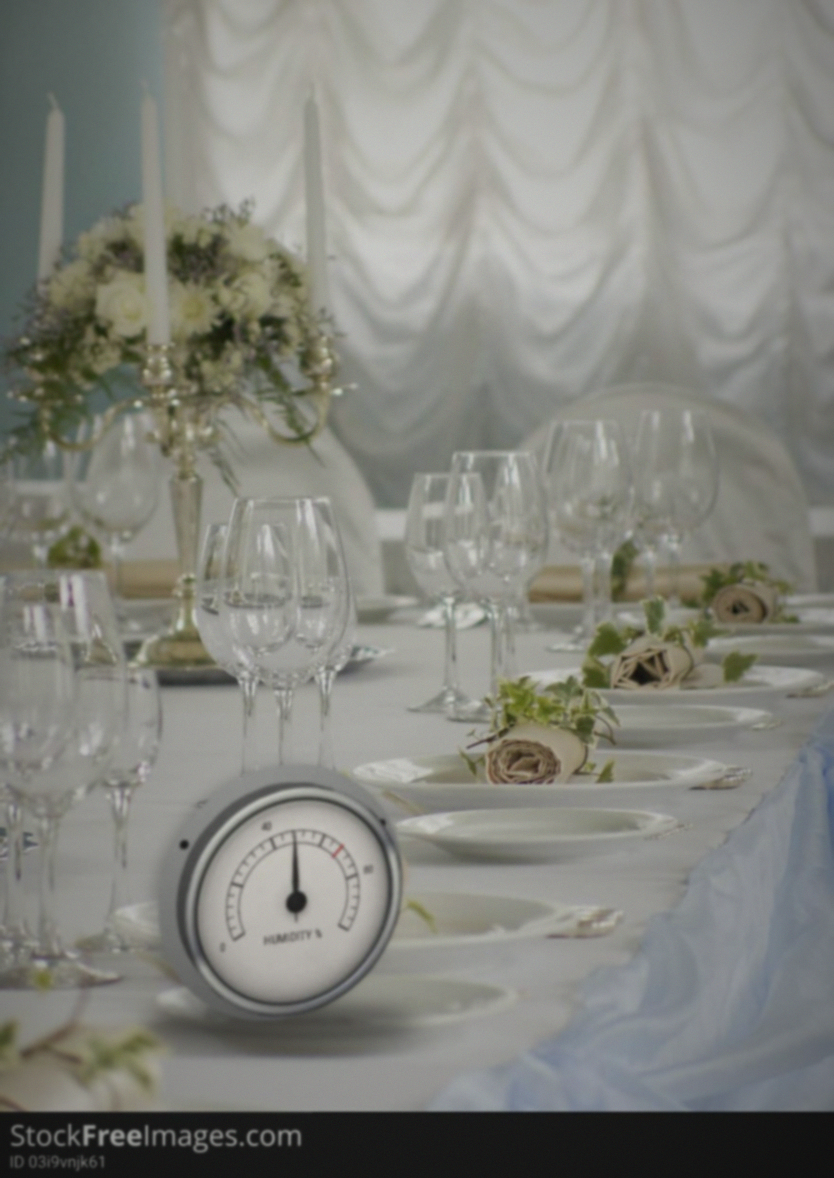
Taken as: % 48
